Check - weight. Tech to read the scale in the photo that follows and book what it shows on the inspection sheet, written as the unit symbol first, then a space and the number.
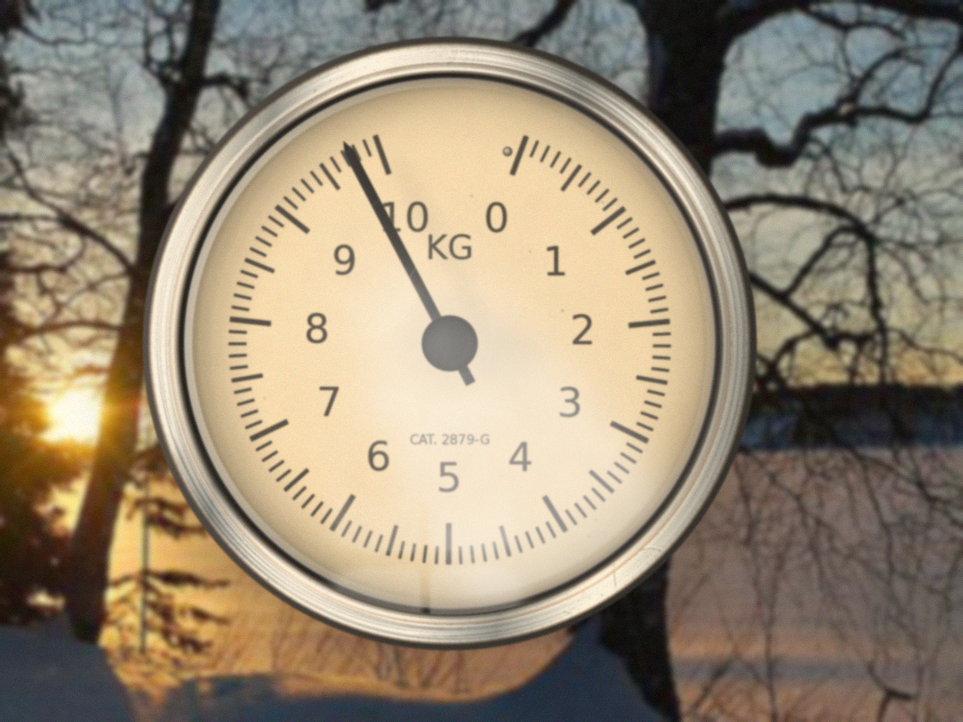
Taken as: kg 9.75
